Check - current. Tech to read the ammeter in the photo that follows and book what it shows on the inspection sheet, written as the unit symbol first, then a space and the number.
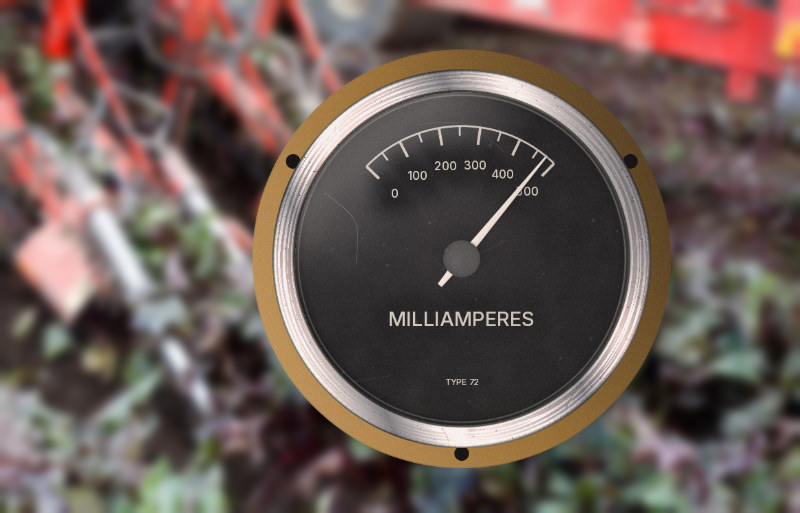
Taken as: mA 475
